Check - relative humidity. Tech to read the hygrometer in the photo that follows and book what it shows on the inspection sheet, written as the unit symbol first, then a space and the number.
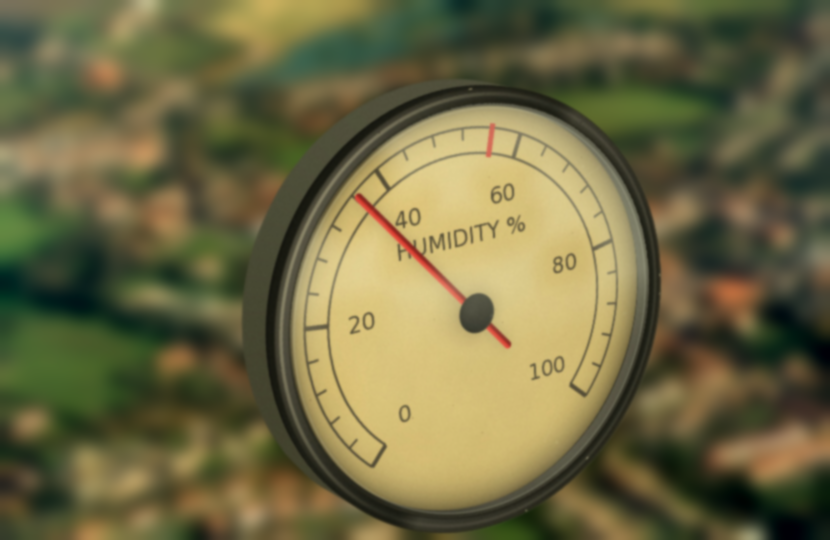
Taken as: % 36
